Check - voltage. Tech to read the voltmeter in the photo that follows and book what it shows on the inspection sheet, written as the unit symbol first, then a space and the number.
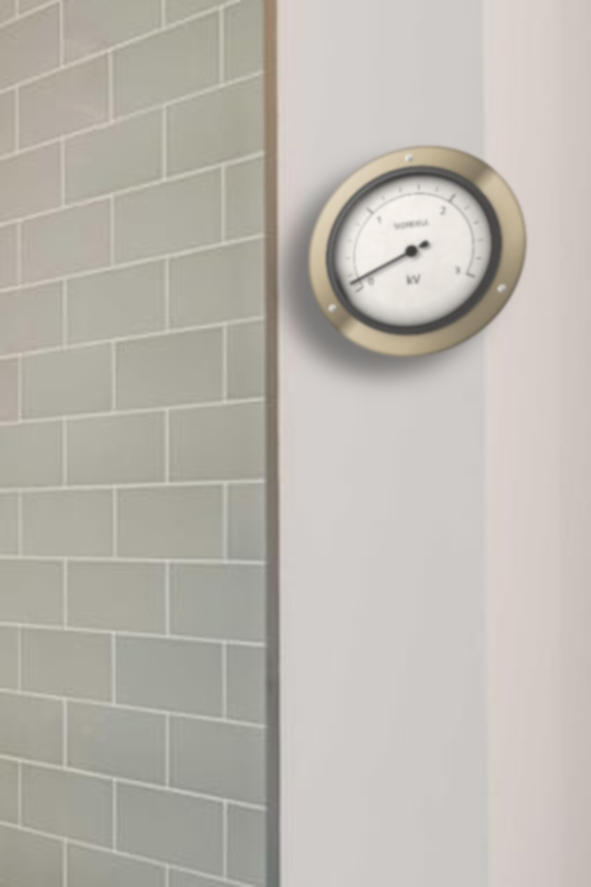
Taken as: kV 0.1
